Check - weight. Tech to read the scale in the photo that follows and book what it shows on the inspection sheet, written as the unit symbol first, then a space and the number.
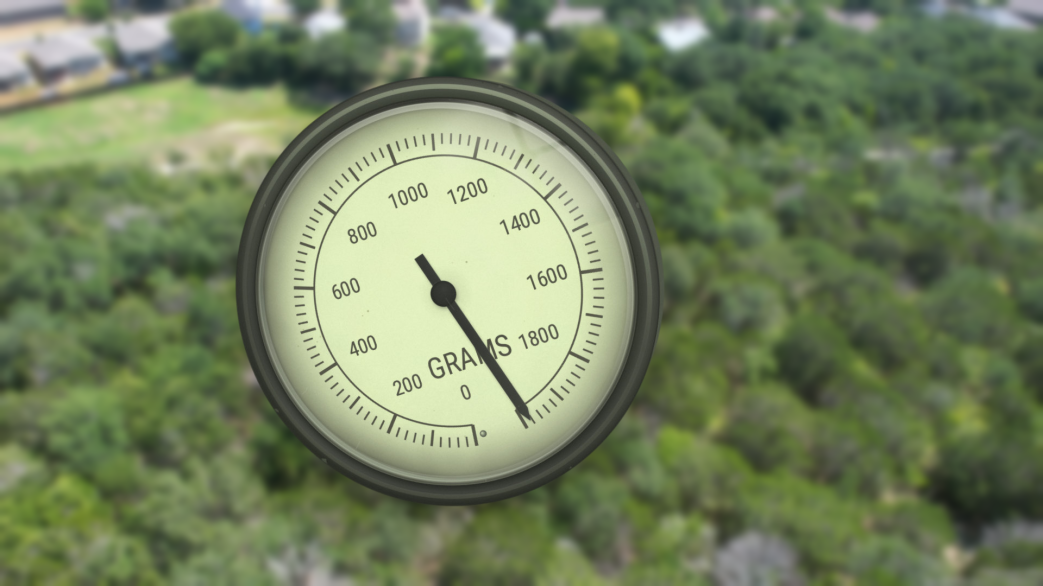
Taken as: g 1980
